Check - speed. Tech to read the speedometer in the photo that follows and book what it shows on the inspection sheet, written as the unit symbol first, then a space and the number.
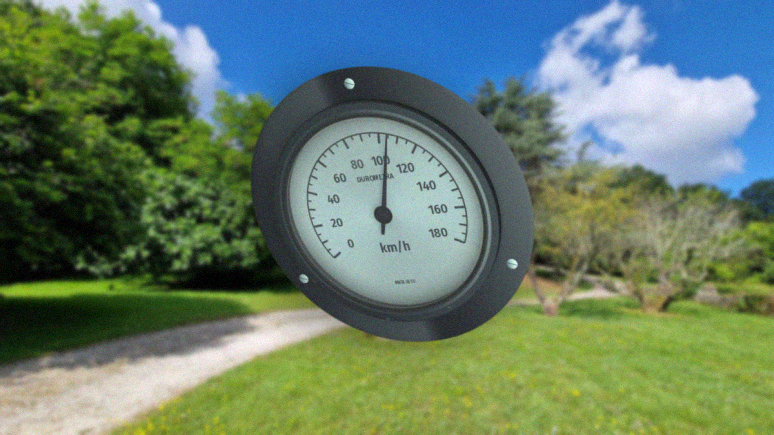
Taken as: km/h 105
